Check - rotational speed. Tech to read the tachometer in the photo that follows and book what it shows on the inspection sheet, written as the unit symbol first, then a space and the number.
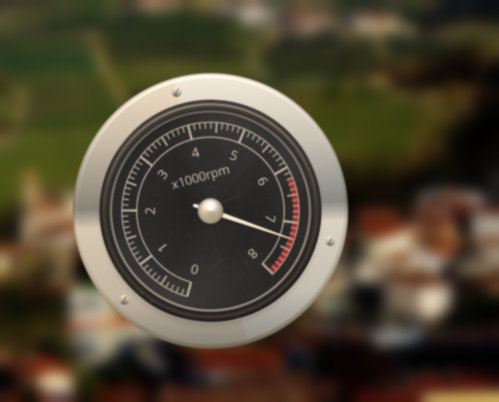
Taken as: rpm 7300
